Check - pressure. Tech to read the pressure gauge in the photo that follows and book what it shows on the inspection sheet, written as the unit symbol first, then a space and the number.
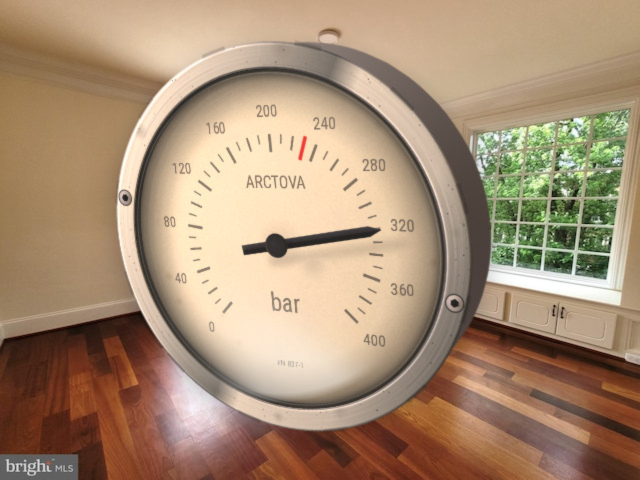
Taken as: bar 320
